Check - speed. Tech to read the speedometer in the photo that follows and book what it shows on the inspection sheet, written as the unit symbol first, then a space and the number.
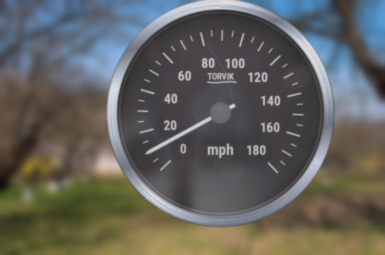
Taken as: mph 10
